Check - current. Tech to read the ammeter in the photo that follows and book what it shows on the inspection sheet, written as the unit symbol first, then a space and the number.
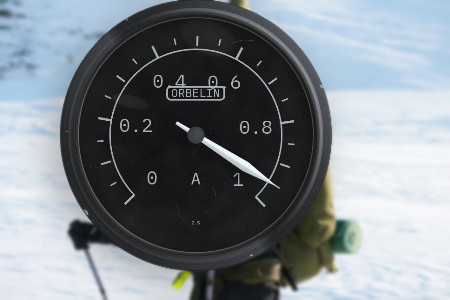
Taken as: A 0.95
